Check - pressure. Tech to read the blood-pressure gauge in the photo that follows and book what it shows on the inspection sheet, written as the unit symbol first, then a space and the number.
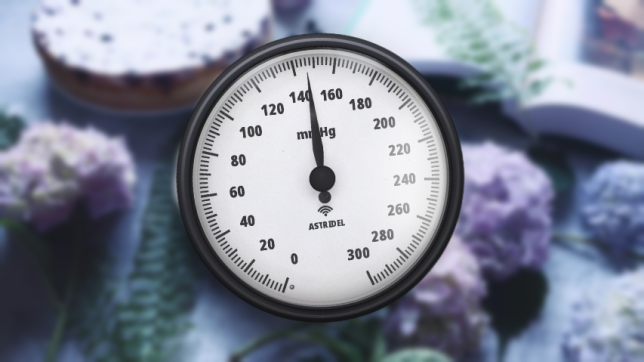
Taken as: mmHg 146
